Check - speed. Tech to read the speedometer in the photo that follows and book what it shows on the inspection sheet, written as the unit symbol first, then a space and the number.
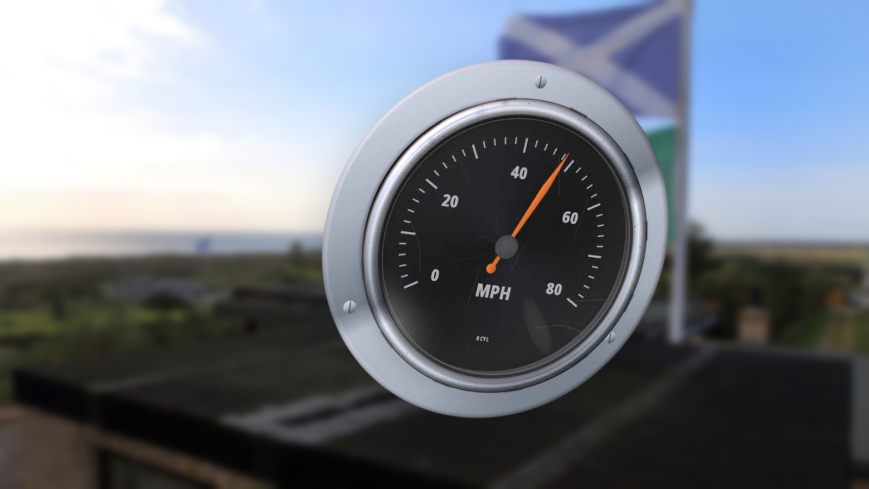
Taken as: mph 48
